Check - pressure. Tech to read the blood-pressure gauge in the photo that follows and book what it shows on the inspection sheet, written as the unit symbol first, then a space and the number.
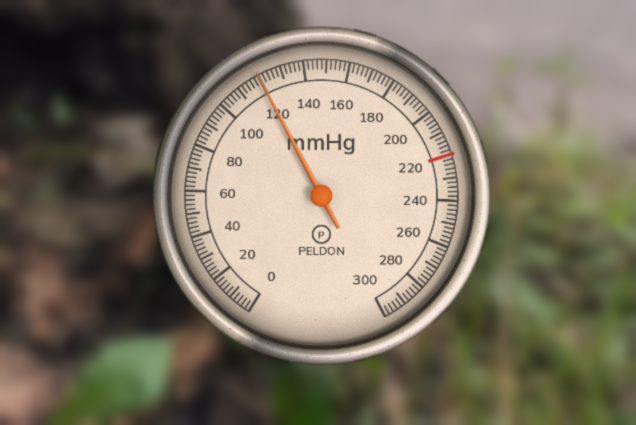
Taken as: mmHg 120
